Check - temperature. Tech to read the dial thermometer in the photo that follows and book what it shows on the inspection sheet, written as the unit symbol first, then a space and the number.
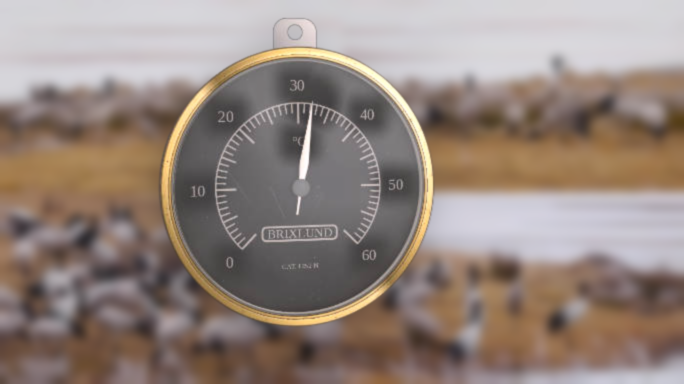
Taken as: °C 32
